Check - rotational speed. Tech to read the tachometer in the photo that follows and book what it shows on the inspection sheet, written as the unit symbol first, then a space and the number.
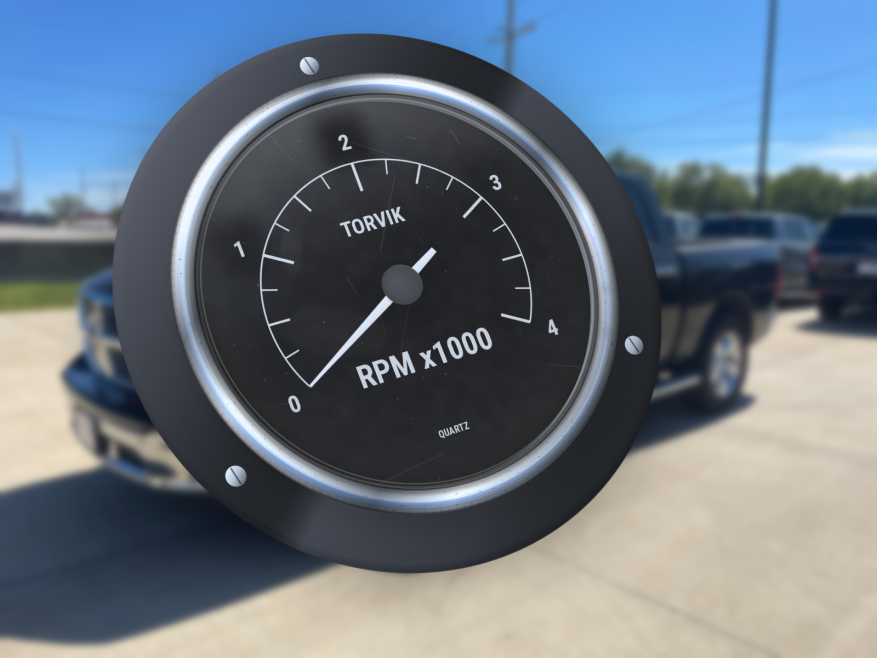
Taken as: rpm 0
